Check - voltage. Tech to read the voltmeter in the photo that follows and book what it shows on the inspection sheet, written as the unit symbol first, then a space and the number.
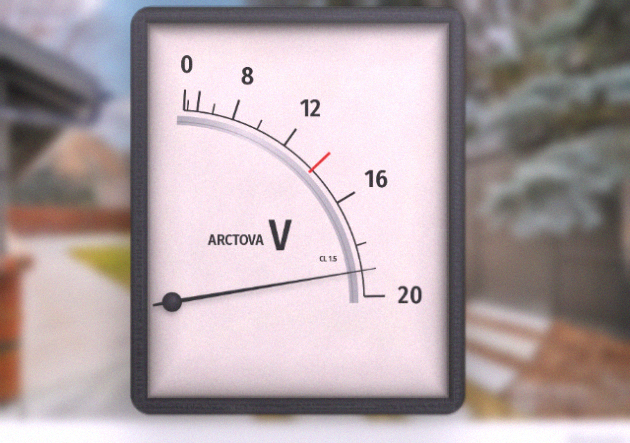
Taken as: V 19
